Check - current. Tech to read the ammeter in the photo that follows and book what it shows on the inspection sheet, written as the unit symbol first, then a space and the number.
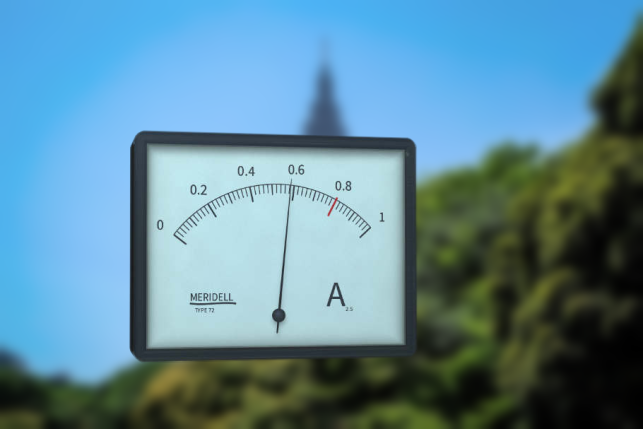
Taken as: A 0.58
